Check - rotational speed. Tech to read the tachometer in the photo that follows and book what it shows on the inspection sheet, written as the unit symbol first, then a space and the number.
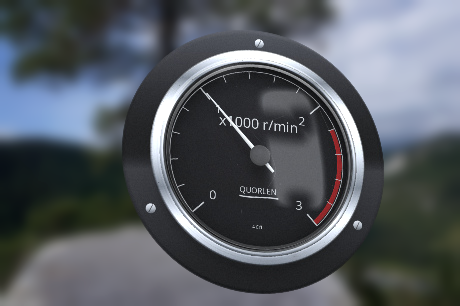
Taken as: rpm 1000
